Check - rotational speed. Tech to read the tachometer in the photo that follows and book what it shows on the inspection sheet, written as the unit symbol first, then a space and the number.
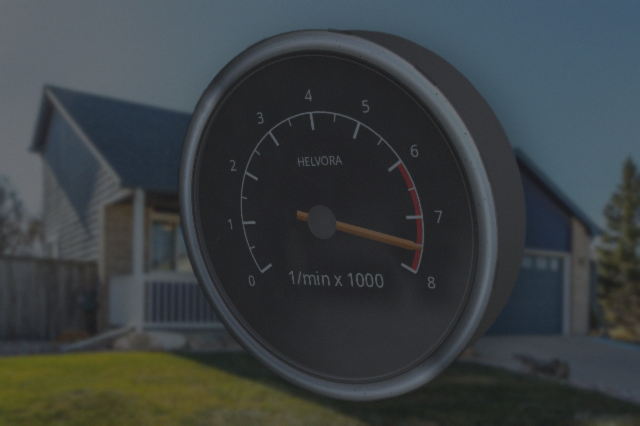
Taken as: rpm 7500
